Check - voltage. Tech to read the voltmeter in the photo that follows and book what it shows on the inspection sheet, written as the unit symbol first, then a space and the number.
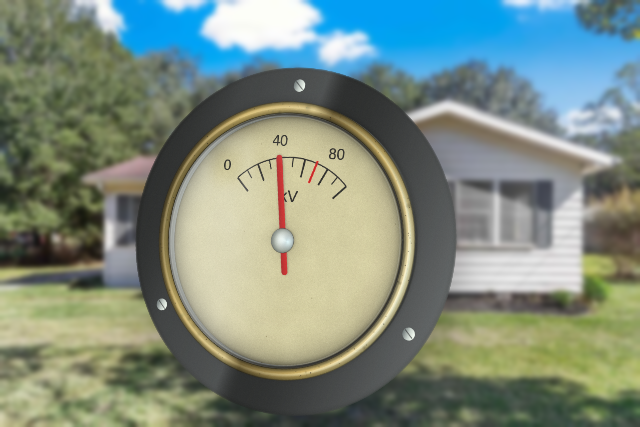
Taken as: kV 40
